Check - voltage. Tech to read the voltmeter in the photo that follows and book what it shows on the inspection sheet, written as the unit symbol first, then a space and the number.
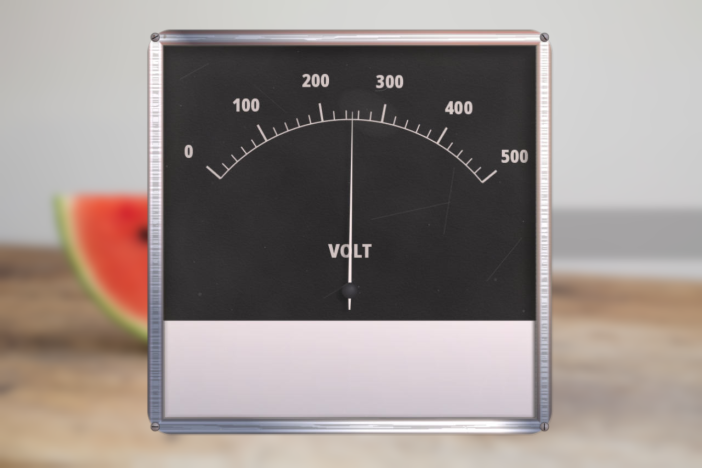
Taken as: V 250
